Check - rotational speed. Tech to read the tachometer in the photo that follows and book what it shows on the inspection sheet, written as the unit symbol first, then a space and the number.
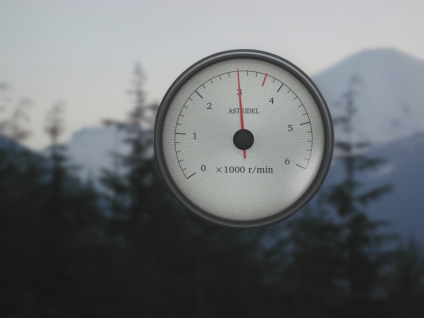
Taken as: rpm 3000
